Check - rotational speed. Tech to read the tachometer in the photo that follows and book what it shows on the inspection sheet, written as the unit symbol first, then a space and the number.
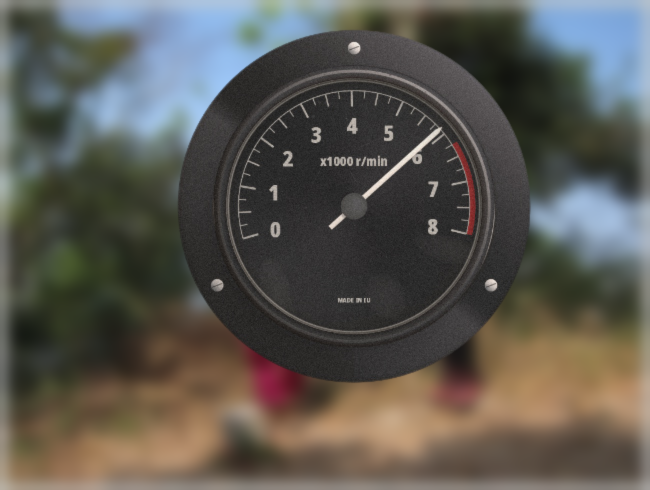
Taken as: rpm 5875
